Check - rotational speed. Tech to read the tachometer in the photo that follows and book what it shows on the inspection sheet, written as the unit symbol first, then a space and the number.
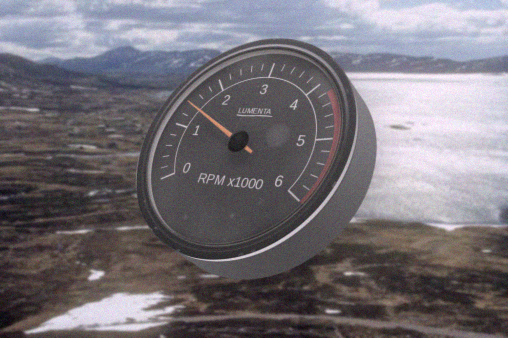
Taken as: rpm 1400
